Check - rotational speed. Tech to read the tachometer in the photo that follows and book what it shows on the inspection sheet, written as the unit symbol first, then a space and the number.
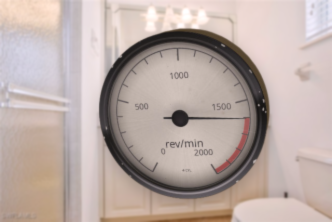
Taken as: rpm 1600
